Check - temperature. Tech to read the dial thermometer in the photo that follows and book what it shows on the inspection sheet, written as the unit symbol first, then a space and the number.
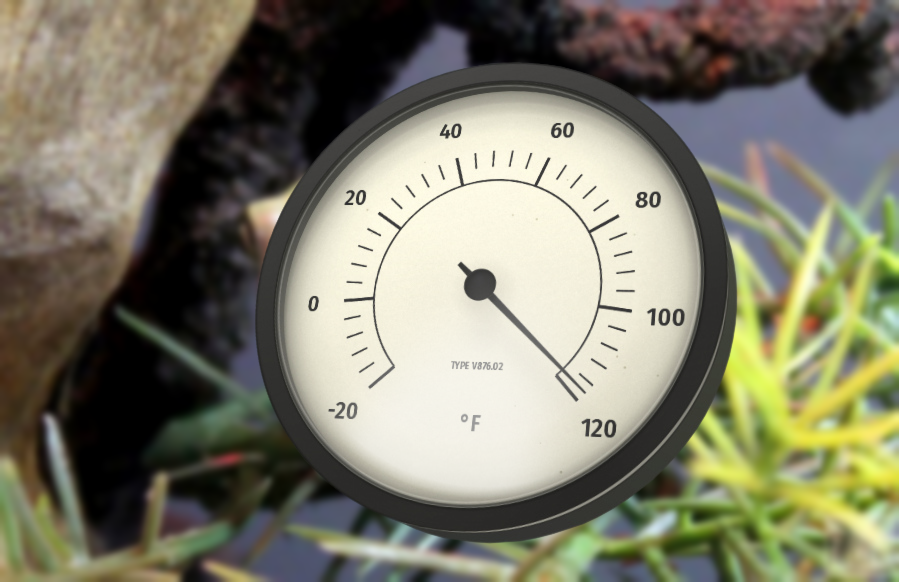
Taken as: °F 118
